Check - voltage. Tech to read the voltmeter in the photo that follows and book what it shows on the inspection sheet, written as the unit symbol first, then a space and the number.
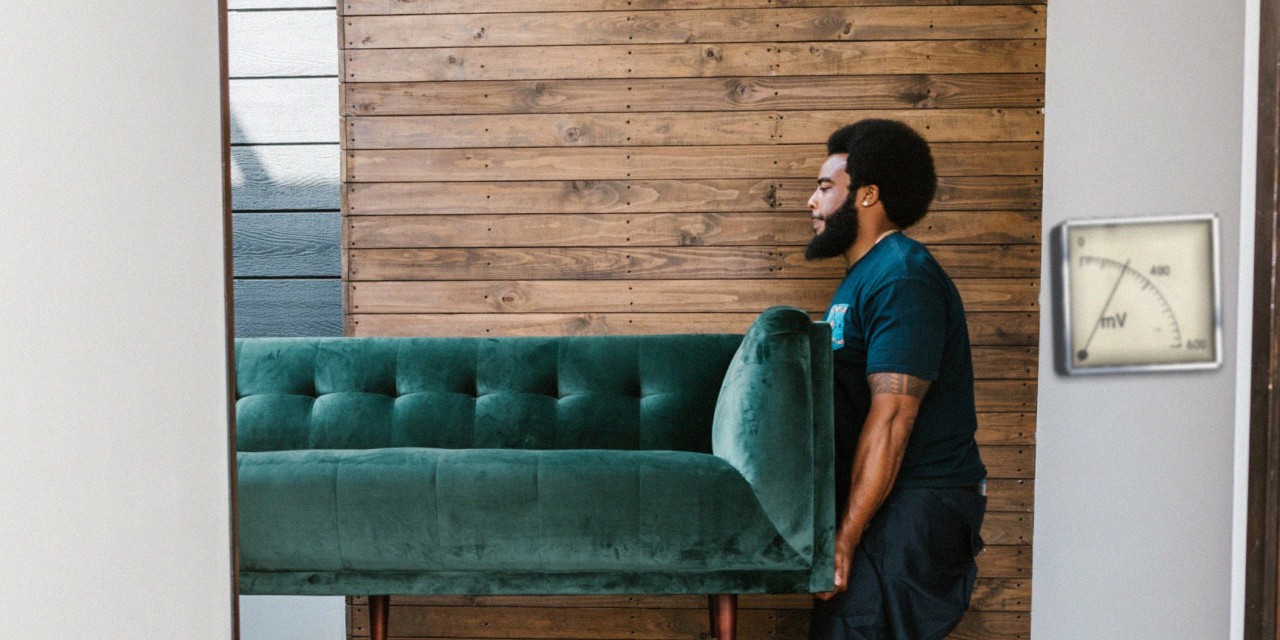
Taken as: mV 300
